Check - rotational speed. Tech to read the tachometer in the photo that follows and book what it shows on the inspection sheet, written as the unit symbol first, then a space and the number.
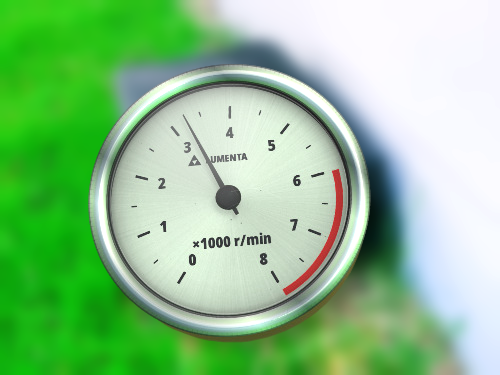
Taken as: rpm 3250
